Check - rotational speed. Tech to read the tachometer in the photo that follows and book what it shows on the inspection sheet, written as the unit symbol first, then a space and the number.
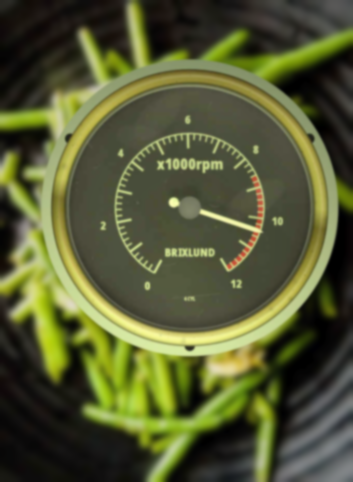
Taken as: rpm 10400
